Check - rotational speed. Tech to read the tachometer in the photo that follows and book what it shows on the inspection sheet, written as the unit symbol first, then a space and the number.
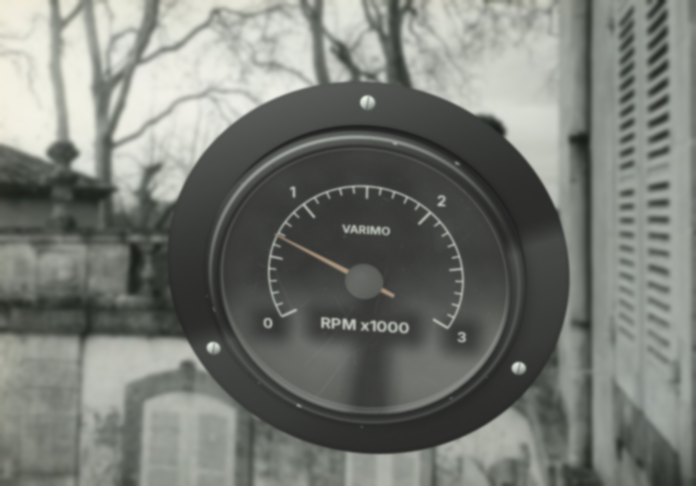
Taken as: rpm 700
